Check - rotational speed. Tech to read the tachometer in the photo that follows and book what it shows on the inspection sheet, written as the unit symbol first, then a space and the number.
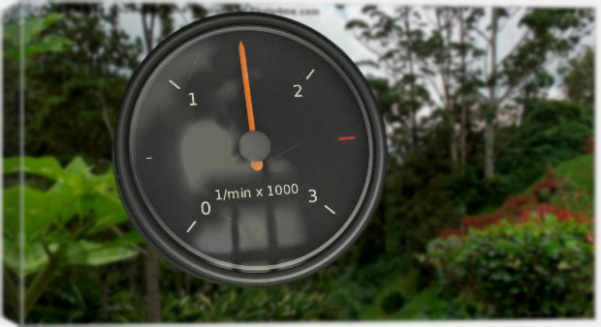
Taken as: rpm 1500
